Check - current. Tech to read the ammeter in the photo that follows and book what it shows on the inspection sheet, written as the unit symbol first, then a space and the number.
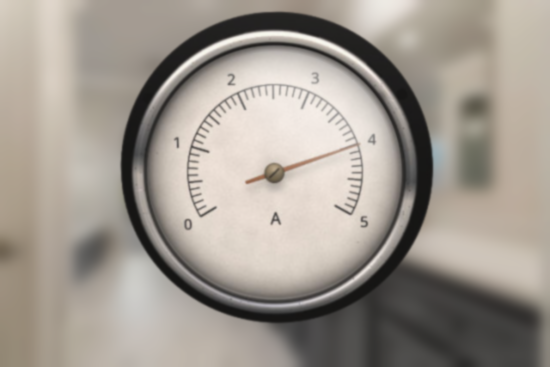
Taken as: A 4
